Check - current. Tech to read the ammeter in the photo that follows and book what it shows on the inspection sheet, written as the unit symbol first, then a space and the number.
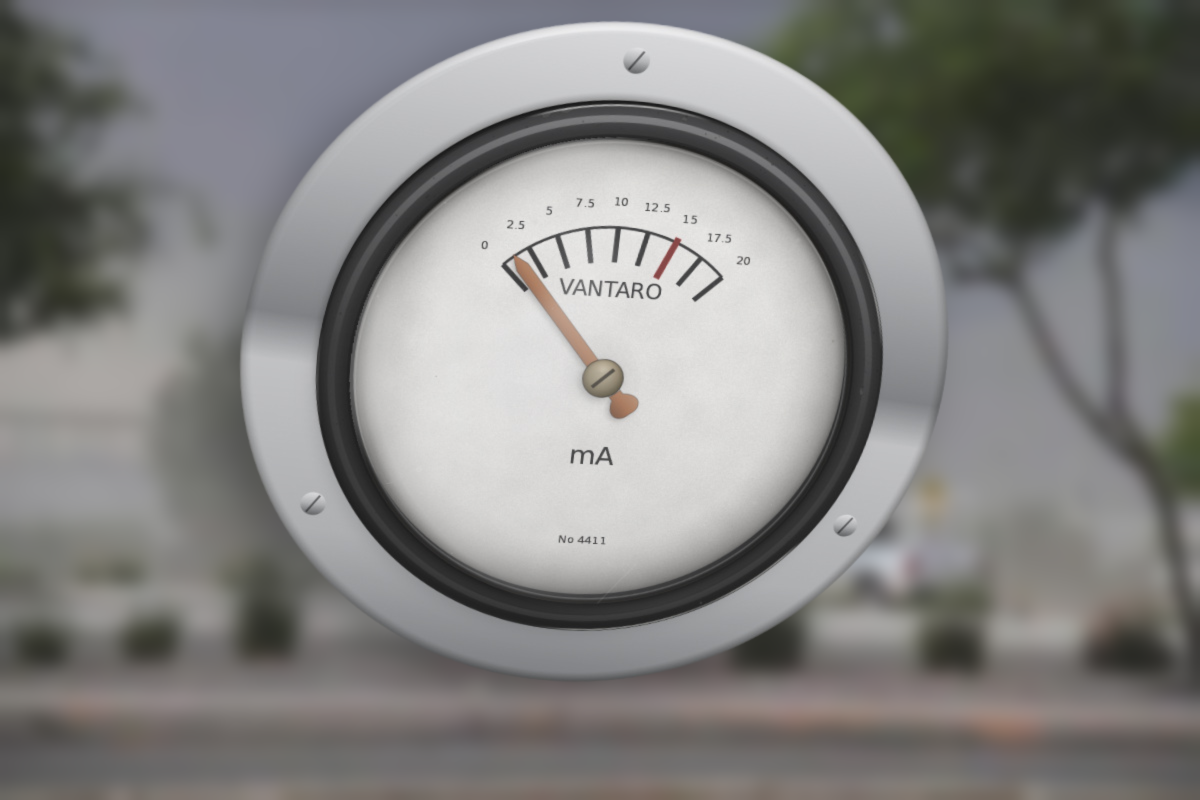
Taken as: mA 1.25
